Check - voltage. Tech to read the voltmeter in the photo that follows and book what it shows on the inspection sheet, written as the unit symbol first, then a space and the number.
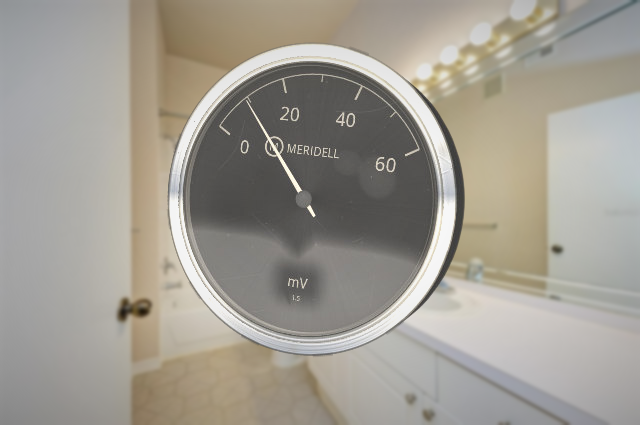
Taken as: mV 10
